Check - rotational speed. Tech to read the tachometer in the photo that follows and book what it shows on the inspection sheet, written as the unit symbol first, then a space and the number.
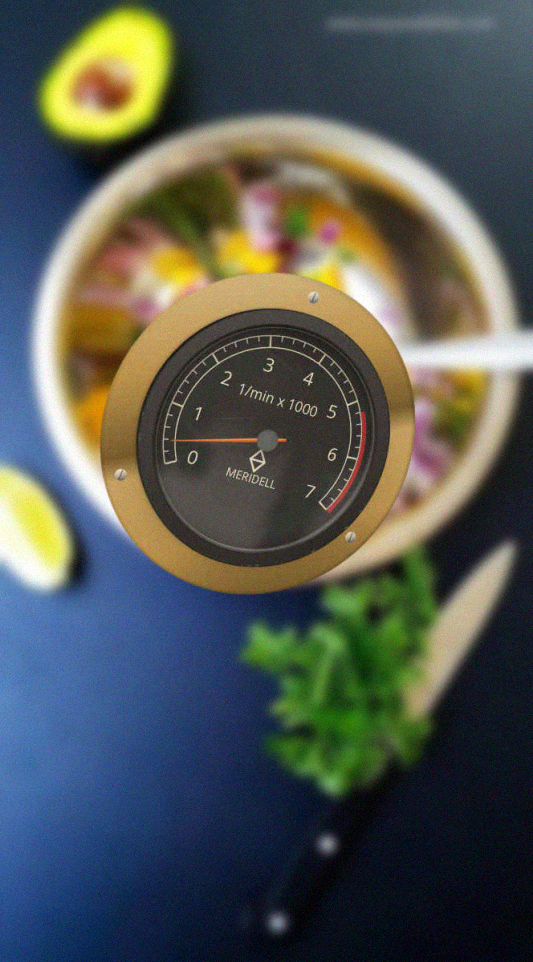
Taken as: rpm 400
